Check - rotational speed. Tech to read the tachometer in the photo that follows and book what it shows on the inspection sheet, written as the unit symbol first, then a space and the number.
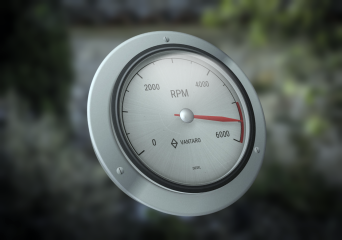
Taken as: rpm 5500
